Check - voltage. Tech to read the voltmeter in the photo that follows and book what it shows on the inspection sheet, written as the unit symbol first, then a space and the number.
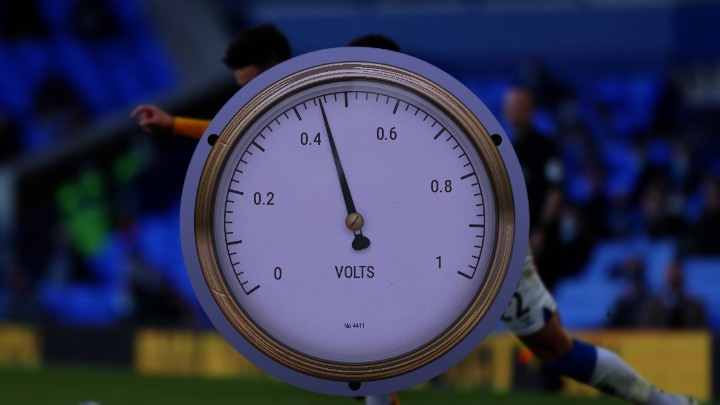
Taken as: V 0.45
